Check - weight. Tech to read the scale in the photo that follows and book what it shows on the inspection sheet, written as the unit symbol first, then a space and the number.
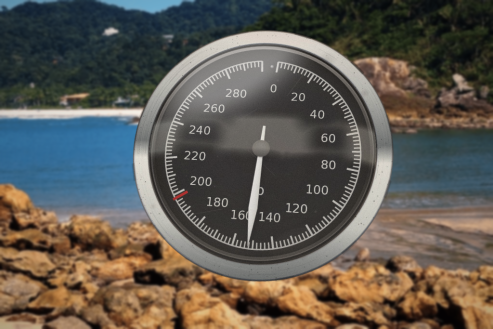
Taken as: lb 152
